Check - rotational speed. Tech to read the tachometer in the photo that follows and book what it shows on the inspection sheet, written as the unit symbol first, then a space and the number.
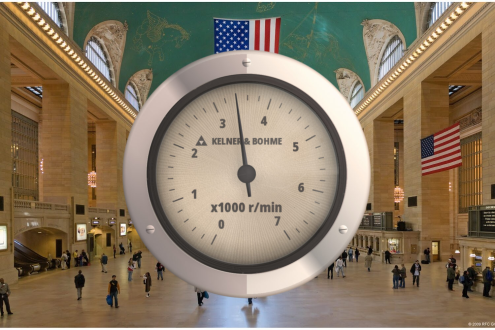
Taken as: rpm 3400
